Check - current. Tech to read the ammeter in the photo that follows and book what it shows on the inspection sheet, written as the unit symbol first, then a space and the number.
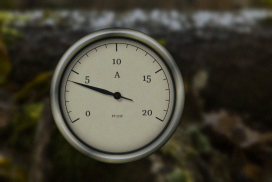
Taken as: A 4
